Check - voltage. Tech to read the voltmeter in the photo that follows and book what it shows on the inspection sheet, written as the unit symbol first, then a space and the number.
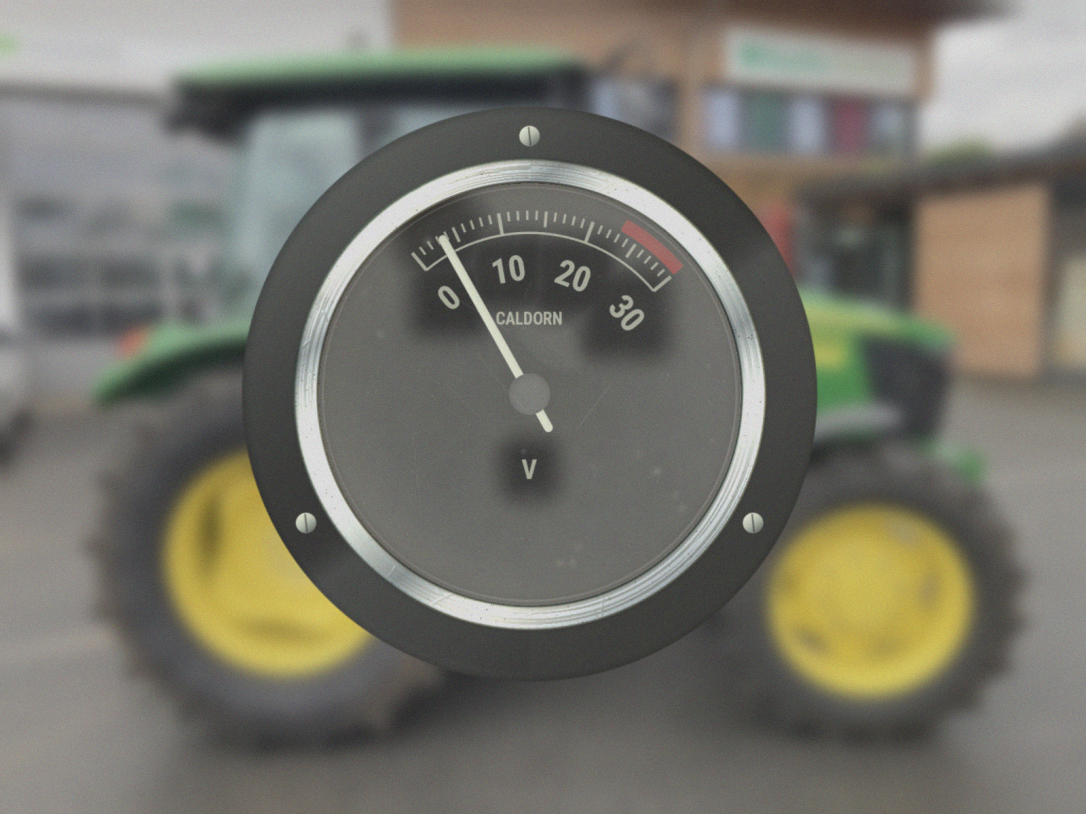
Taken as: V 3.5
